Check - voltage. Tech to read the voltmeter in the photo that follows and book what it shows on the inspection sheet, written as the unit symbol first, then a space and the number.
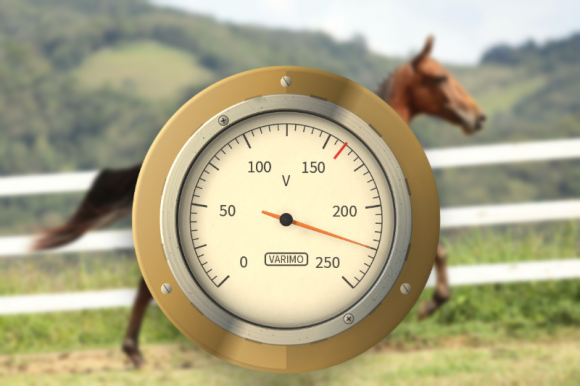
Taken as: V 225
